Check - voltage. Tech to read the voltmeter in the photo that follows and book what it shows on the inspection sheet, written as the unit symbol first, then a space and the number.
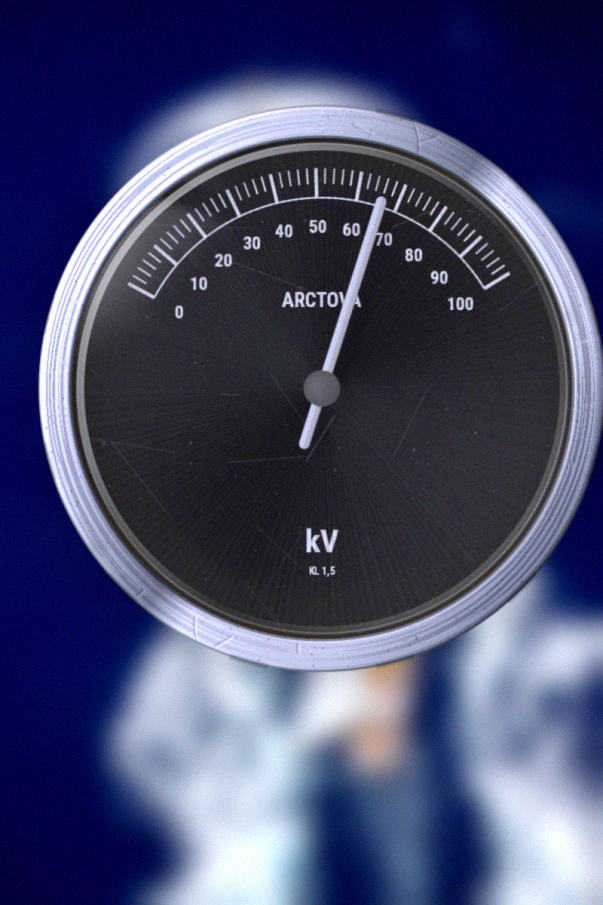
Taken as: kV 66
